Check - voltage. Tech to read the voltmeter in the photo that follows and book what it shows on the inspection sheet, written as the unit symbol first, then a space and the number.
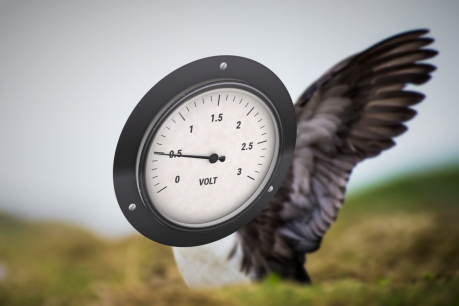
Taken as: V 0.5
